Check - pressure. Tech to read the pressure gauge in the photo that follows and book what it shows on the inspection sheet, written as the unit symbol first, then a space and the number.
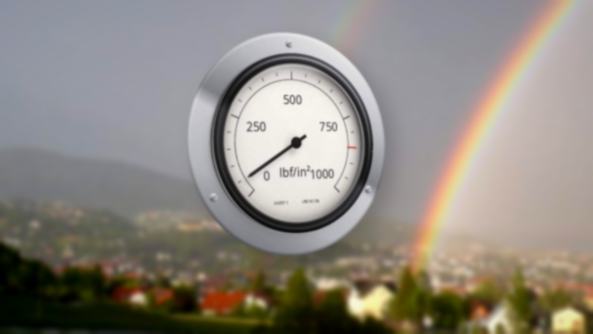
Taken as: psi 50
